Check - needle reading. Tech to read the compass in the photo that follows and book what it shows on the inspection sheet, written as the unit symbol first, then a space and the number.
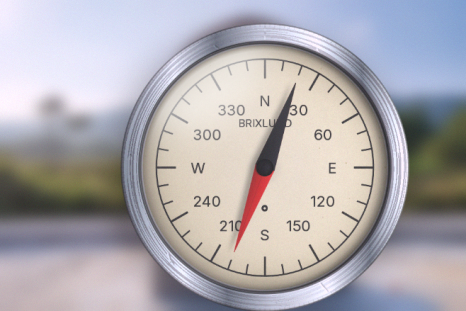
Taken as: ° 200
